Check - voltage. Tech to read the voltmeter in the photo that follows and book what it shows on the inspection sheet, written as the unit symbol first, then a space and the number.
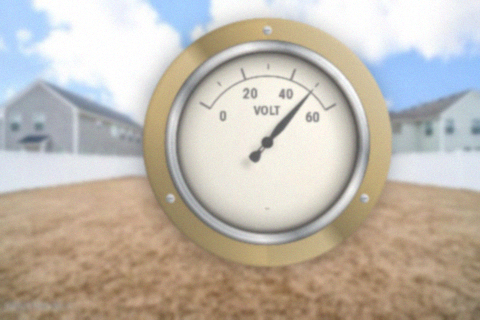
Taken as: V 50
